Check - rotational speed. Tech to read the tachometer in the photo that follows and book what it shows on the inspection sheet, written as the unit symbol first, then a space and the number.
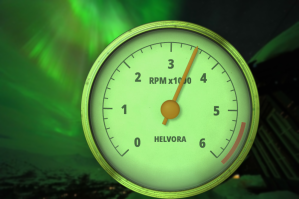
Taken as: rpm 3500
